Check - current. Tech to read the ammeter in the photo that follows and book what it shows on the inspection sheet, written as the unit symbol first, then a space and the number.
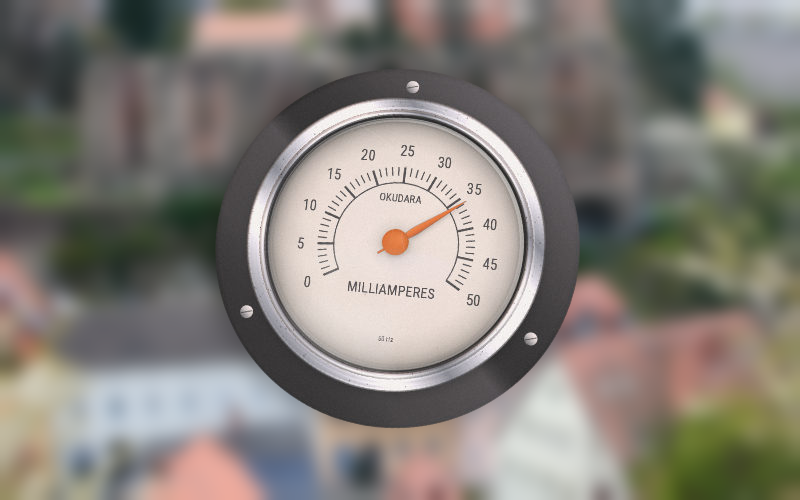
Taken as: mA 36
